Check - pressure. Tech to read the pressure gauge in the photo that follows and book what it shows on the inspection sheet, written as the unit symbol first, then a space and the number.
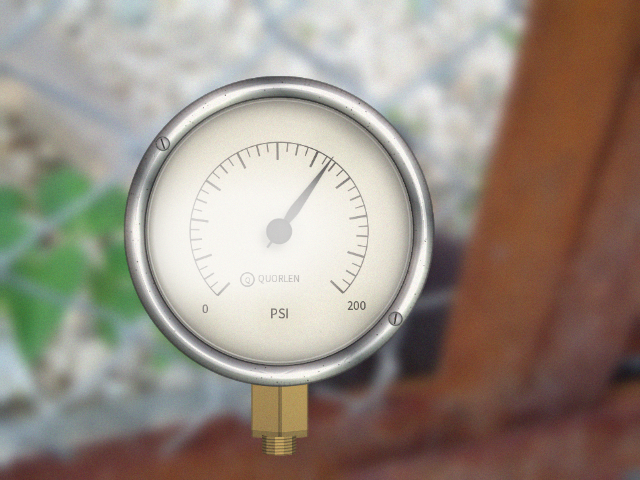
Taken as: psi 127.5
